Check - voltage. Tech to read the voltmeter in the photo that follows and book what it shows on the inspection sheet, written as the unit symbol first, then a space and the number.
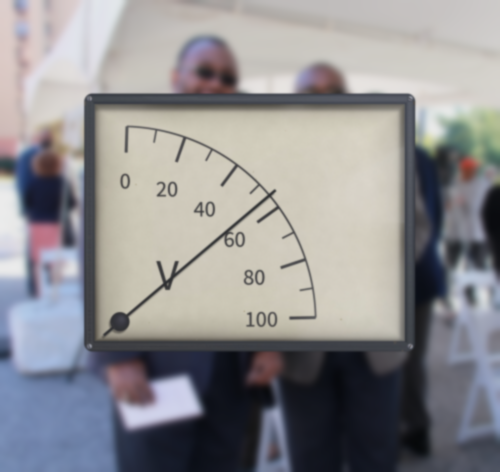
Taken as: V 55
